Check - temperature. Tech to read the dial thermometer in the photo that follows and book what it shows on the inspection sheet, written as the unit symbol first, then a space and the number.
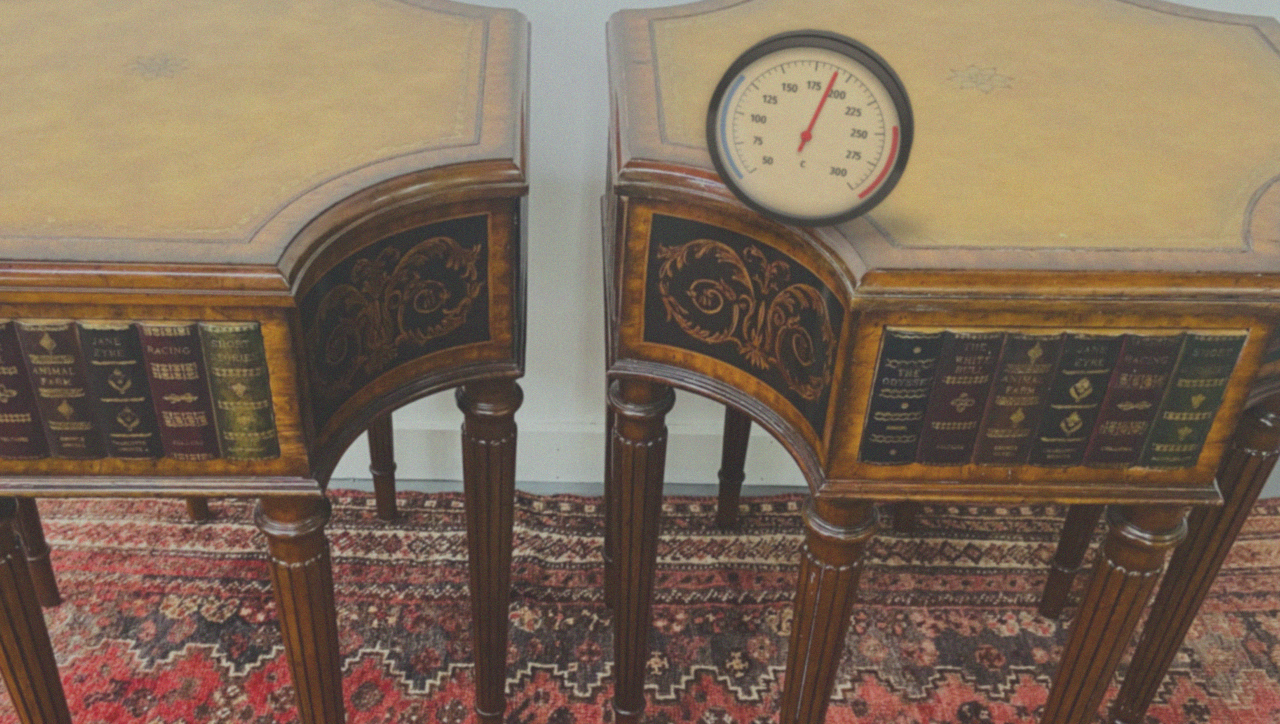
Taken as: °C 190
